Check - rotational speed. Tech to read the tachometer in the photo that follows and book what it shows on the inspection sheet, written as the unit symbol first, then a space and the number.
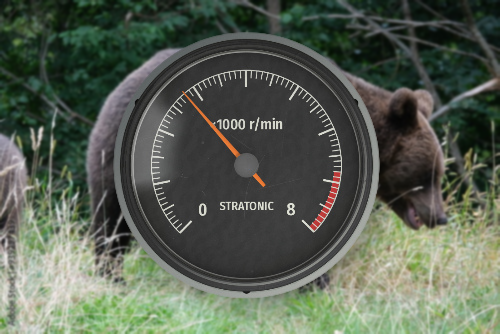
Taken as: rpm 2800
